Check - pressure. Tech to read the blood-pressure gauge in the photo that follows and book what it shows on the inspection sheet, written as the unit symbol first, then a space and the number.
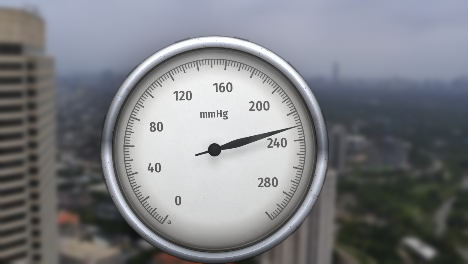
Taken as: mmHg 230
